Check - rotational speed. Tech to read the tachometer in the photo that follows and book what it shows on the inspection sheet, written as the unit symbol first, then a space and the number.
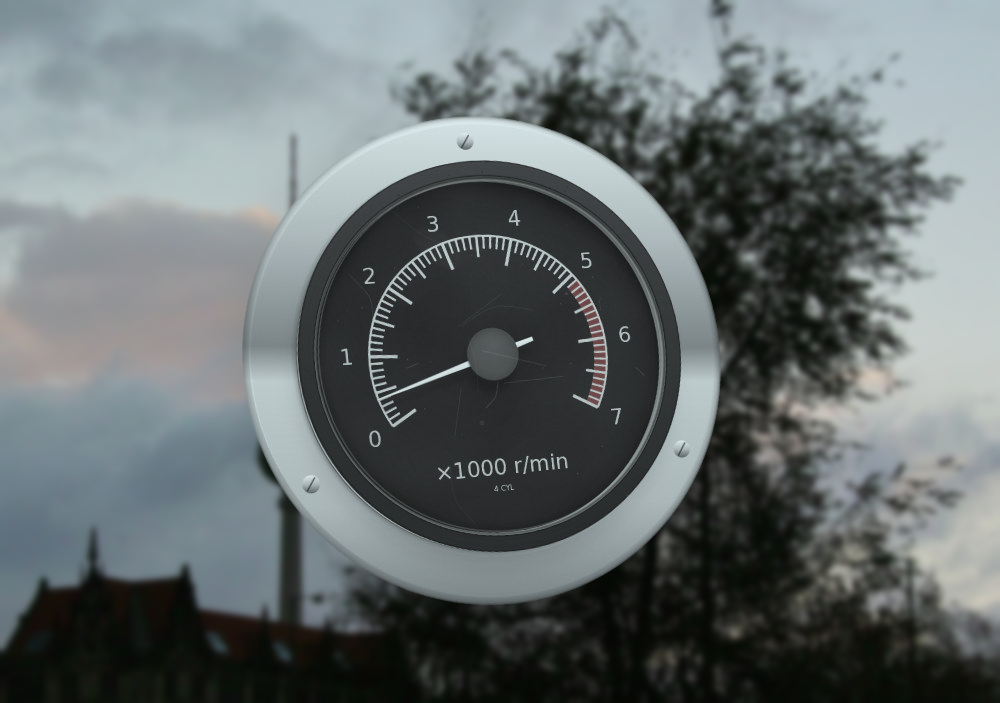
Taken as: rpm 400
